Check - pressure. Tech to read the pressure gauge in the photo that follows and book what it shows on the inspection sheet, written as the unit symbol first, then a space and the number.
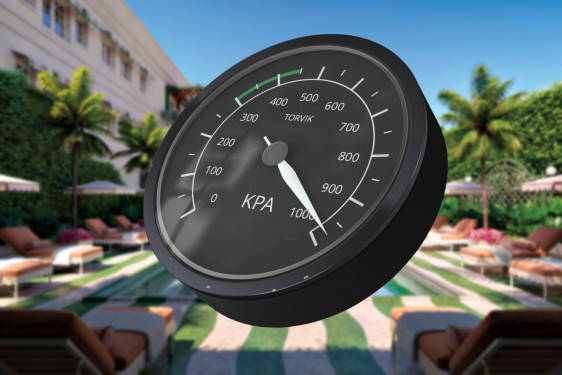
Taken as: kPa 975
